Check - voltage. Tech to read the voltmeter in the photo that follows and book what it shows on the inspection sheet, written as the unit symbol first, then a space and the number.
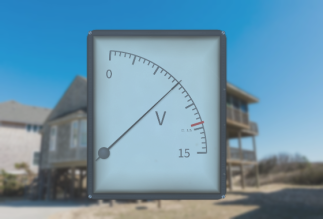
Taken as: V 7.5
